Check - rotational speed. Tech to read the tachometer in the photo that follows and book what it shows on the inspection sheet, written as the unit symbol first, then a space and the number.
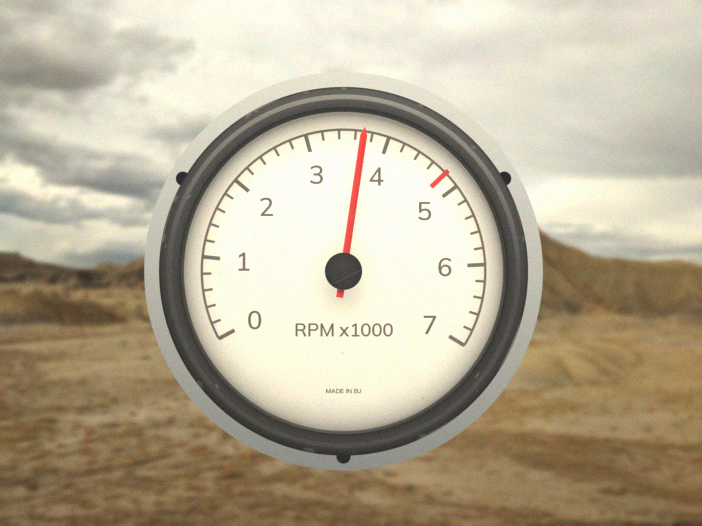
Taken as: rpm 3700
